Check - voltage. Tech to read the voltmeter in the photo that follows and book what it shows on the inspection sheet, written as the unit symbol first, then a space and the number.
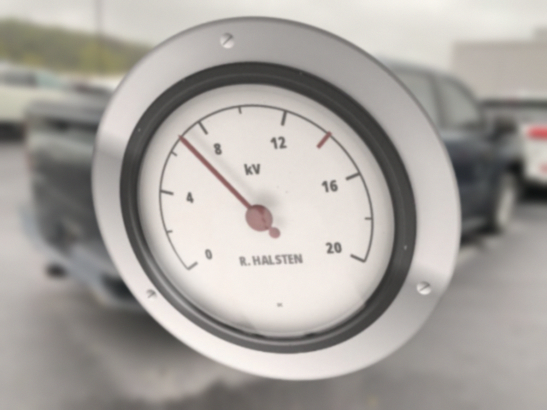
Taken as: kV 7
